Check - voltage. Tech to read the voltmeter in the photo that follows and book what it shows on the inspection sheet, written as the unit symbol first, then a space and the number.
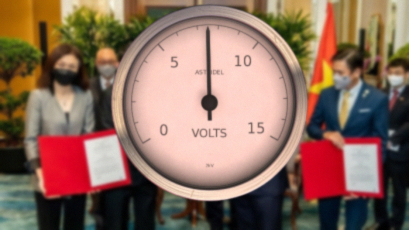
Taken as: V 7.5
